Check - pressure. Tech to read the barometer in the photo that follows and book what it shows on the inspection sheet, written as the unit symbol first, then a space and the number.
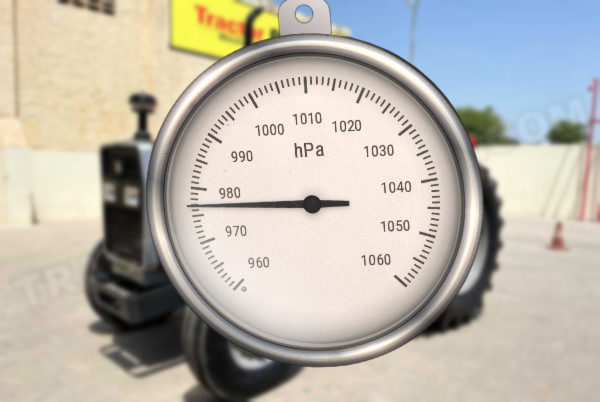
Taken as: hPa 977
